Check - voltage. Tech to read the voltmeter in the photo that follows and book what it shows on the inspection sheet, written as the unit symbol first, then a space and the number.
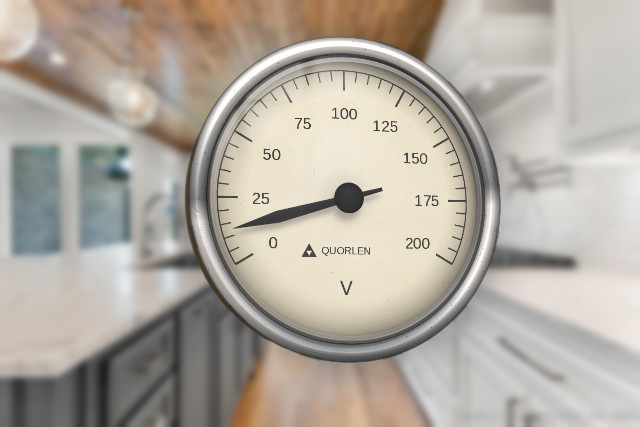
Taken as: V 12.5
